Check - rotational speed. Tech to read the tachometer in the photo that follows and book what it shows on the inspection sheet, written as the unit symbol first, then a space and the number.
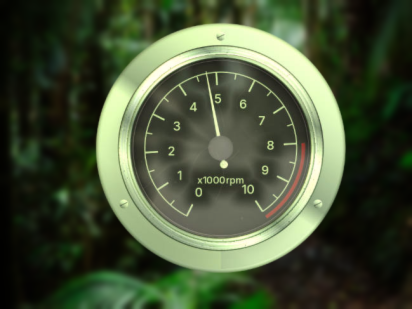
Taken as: rpm 4750
